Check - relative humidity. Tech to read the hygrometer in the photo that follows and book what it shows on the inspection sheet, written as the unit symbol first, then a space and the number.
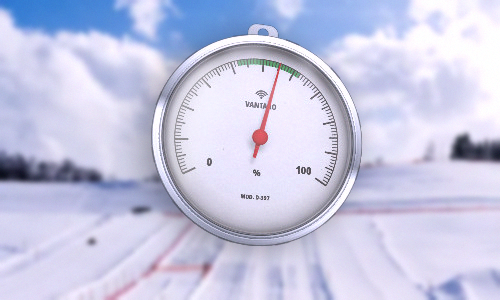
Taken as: % 55
